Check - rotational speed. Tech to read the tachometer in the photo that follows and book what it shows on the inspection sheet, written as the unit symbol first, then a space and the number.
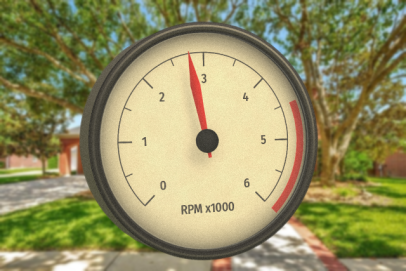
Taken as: rpm 2750
